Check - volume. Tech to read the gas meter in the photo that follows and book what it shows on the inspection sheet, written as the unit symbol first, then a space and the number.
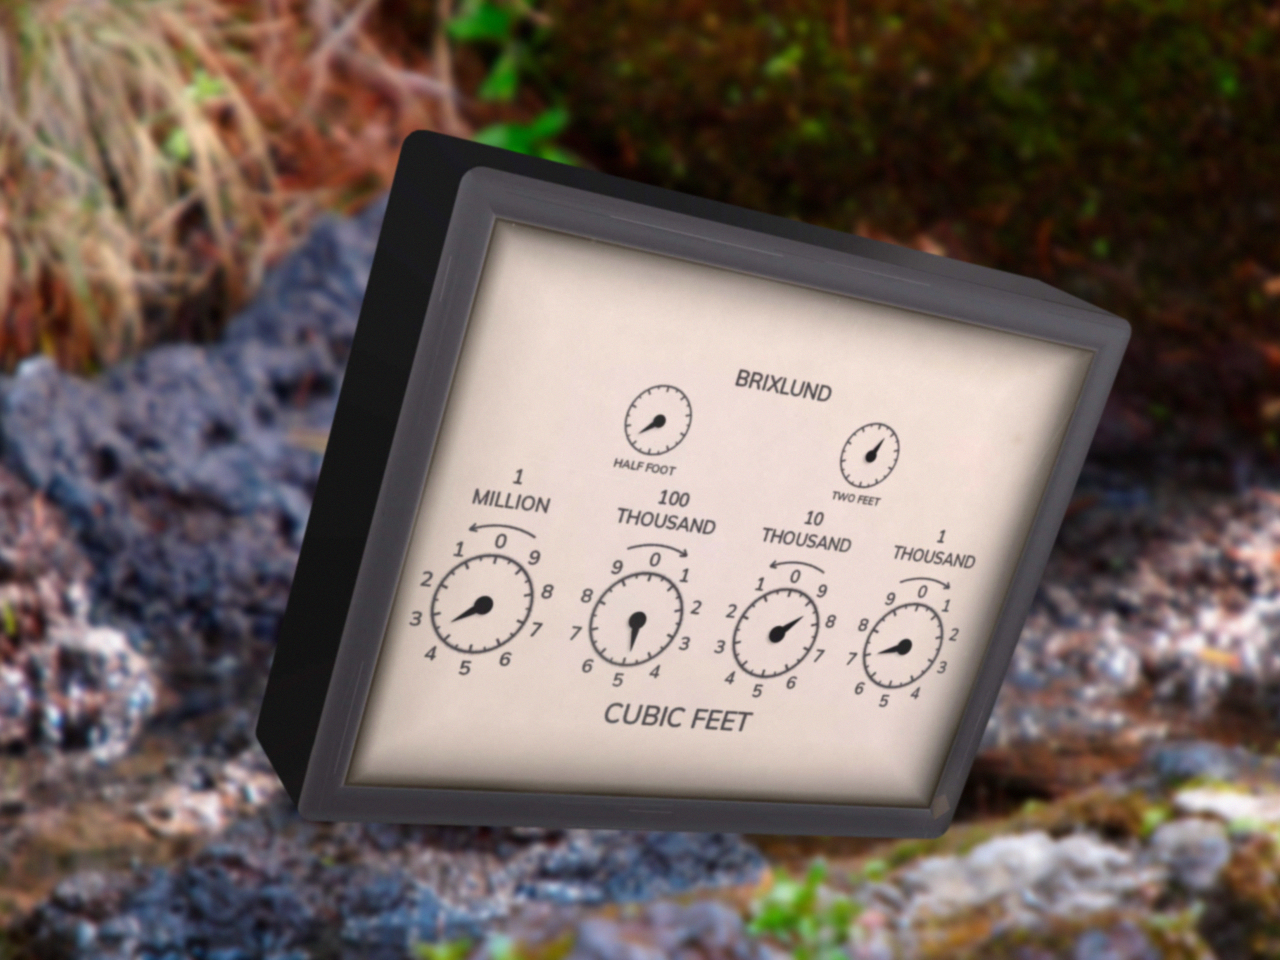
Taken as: ft³ 348700
